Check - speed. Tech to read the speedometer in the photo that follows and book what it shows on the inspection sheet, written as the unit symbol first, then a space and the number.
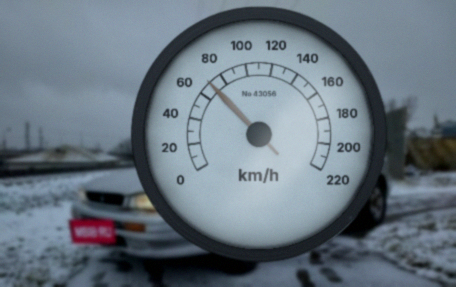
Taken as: km/h 70
